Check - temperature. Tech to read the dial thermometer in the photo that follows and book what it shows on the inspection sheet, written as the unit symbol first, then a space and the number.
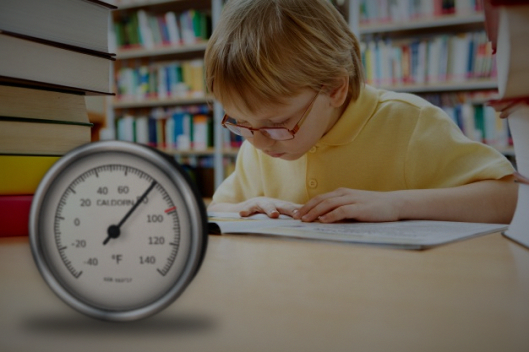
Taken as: °F 80
